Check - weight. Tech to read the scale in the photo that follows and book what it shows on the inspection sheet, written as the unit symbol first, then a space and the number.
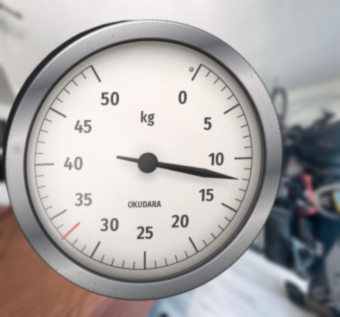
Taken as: kg 12
